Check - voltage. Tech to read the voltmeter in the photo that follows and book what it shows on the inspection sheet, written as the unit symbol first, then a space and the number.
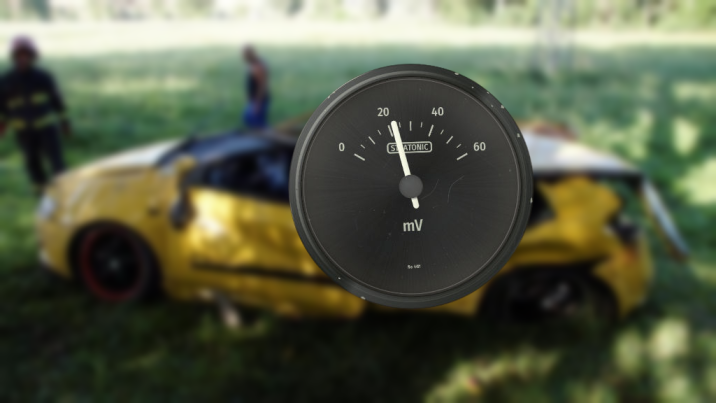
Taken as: mV 22.5
